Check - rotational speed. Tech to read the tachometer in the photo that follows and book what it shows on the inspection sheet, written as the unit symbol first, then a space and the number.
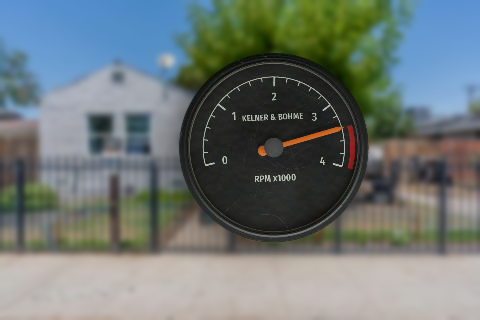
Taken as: rpm 3400
